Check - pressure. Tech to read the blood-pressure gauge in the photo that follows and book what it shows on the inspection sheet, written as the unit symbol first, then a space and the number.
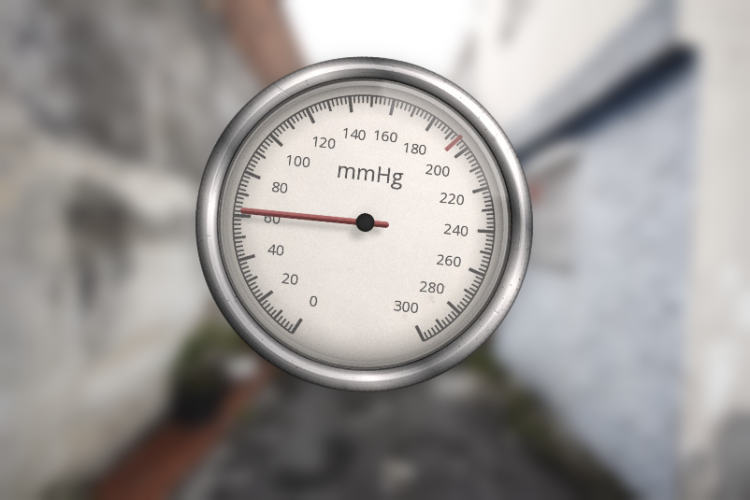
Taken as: mmHg 62
